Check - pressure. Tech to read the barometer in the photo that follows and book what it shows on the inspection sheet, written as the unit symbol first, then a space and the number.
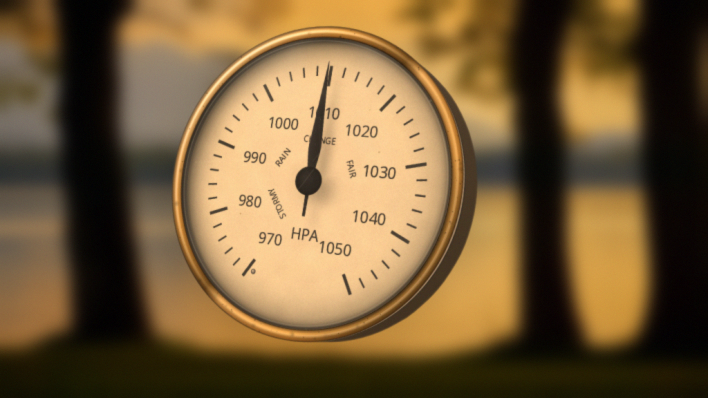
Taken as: hPa 1010
